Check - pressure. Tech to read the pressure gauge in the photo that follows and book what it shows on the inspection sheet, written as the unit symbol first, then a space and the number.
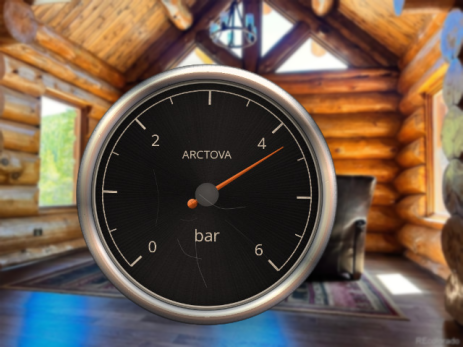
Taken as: bar 4.25
